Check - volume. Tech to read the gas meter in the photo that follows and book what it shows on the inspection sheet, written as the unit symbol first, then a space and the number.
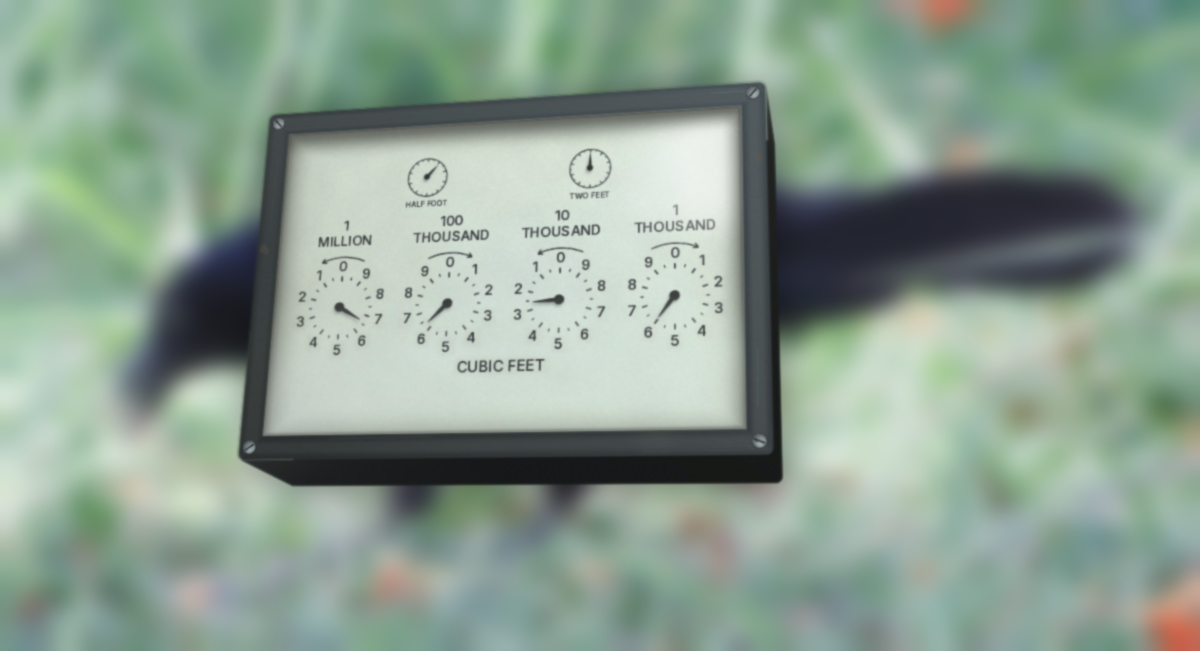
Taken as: ft³ 662600
